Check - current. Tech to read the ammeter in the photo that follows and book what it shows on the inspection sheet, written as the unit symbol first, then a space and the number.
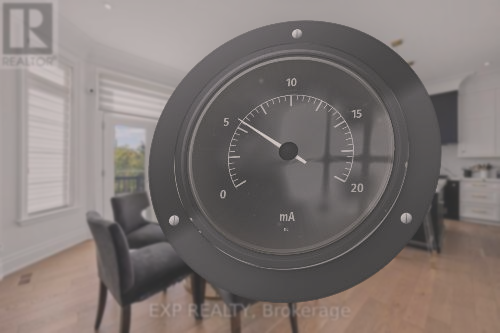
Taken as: mA 5.5
